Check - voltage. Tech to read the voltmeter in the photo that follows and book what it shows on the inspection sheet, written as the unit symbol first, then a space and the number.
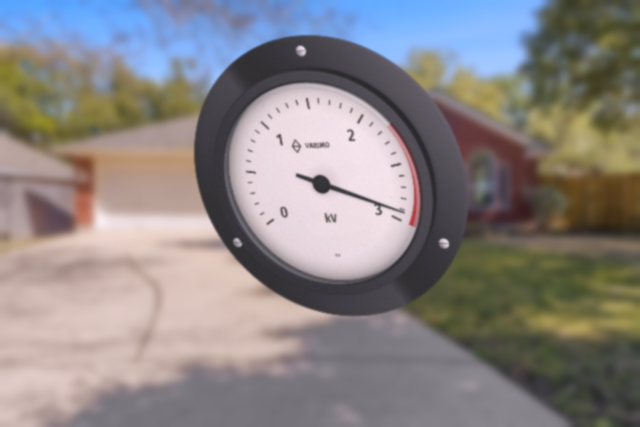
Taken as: kV 2.9
